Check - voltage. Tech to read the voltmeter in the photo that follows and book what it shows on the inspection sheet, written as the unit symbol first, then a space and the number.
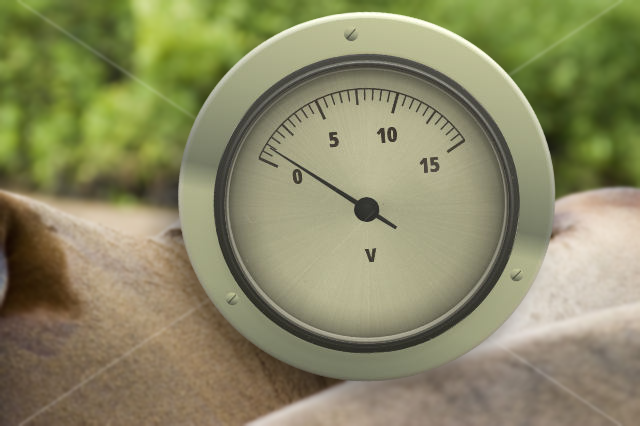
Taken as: V 1
